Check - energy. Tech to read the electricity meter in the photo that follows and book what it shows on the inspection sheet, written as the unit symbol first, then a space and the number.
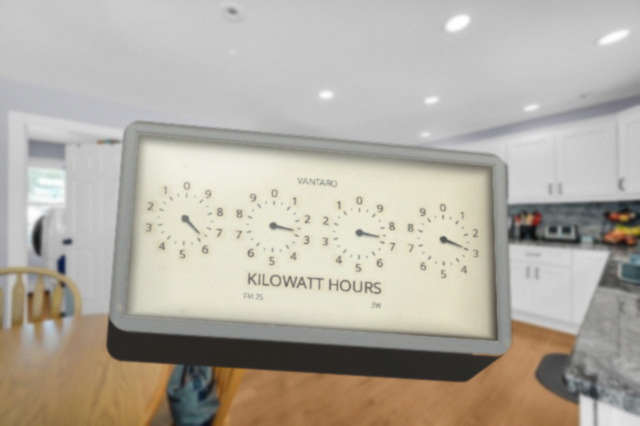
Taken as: kWh 6273
